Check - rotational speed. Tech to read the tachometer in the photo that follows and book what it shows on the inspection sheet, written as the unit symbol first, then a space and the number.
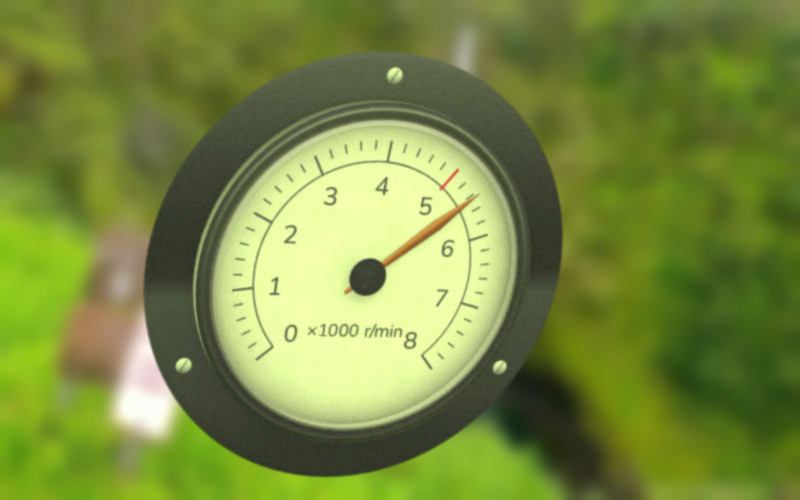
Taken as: rpm 5400
